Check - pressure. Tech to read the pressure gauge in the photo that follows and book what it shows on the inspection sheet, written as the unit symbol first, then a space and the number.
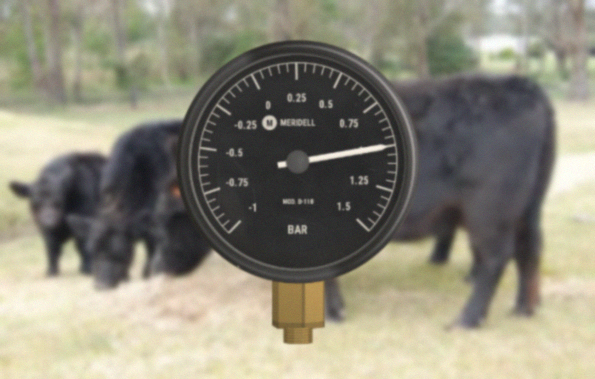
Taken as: bar 1
